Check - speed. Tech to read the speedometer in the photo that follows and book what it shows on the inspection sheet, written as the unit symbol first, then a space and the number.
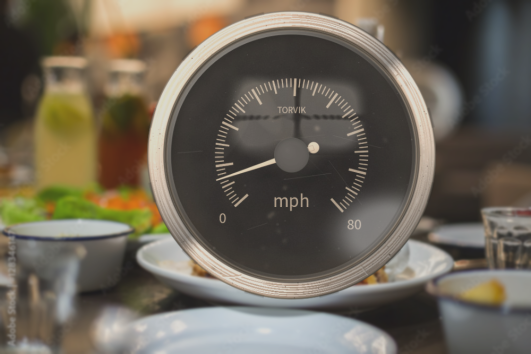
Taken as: mph 7
